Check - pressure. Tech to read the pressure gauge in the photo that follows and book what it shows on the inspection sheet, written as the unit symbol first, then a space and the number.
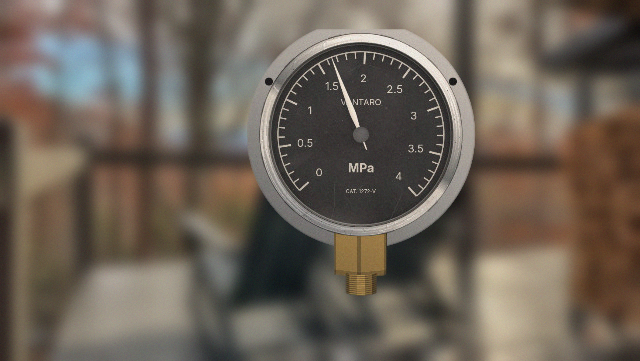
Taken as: MPa 1.65
